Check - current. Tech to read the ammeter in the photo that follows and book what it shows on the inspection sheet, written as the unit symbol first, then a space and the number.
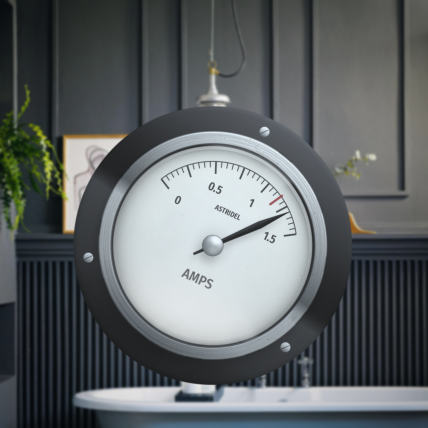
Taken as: A 1.3
